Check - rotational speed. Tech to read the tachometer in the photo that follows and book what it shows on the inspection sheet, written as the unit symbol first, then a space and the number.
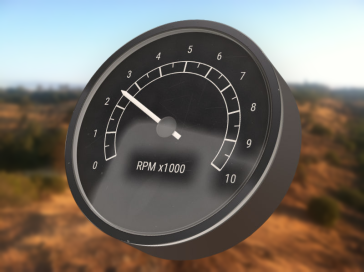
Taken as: rpm 2500
